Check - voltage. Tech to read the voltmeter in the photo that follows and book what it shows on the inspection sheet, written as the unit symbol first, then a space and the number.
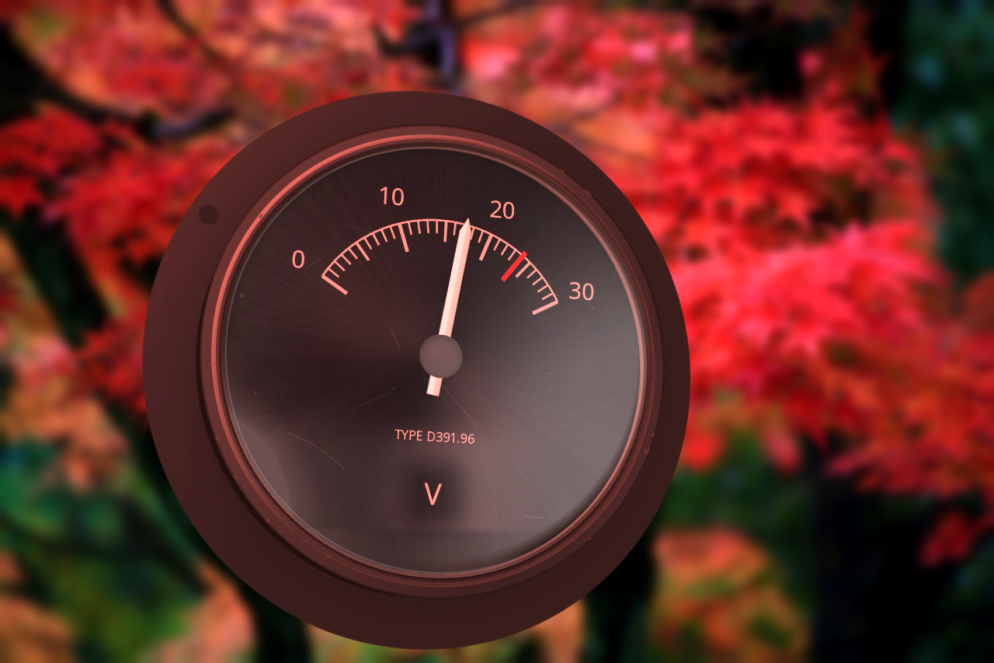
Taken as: V 17
